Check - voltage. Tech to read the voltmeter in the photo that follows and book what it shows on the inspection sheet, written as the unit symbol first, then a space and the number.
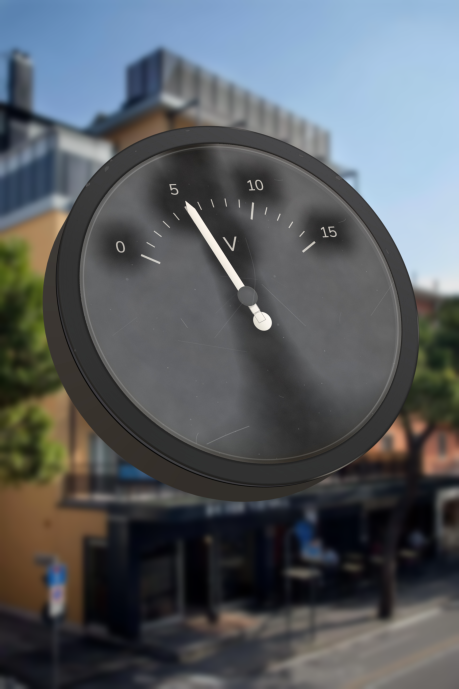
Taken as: V 5
